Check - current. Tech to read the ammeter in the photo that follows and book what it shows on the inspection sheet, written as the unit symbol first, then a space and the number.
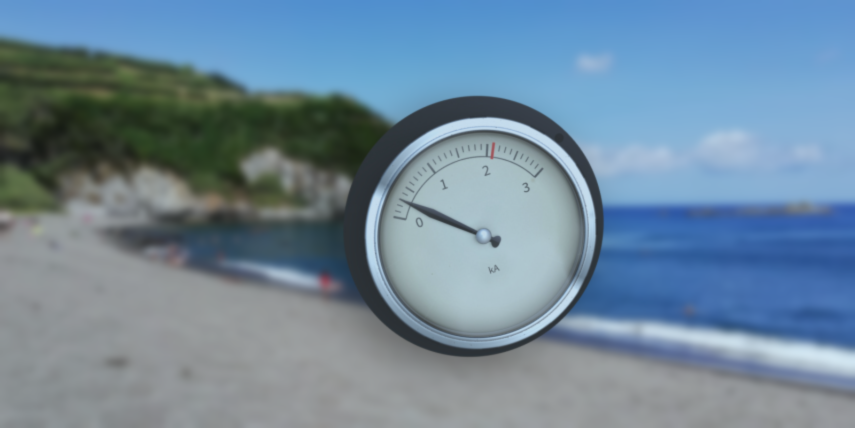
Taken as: kA 0.3
